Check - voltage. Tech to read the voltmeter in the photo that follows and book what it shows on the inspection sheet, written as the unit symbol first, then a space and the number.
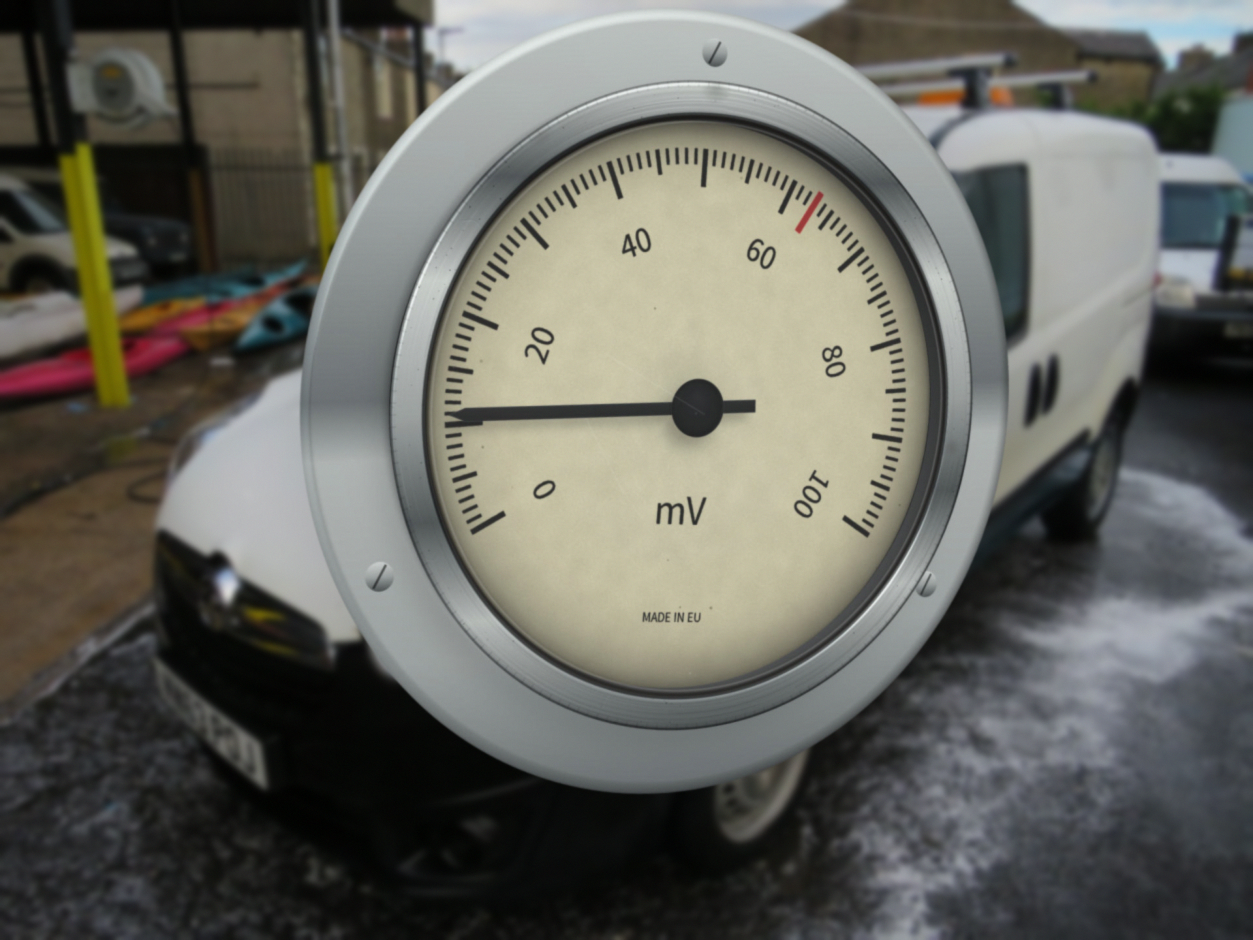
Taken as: mV 11
